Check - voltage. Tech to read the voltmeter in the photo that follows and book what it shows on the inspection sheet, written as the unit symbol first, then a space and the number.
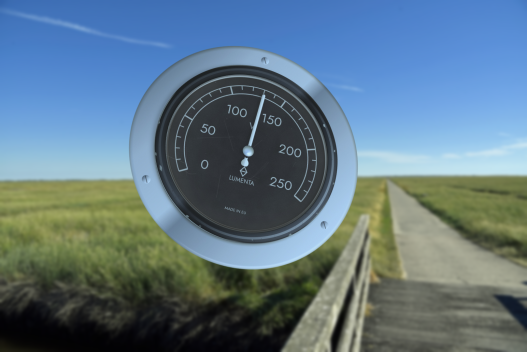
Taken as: V 130
